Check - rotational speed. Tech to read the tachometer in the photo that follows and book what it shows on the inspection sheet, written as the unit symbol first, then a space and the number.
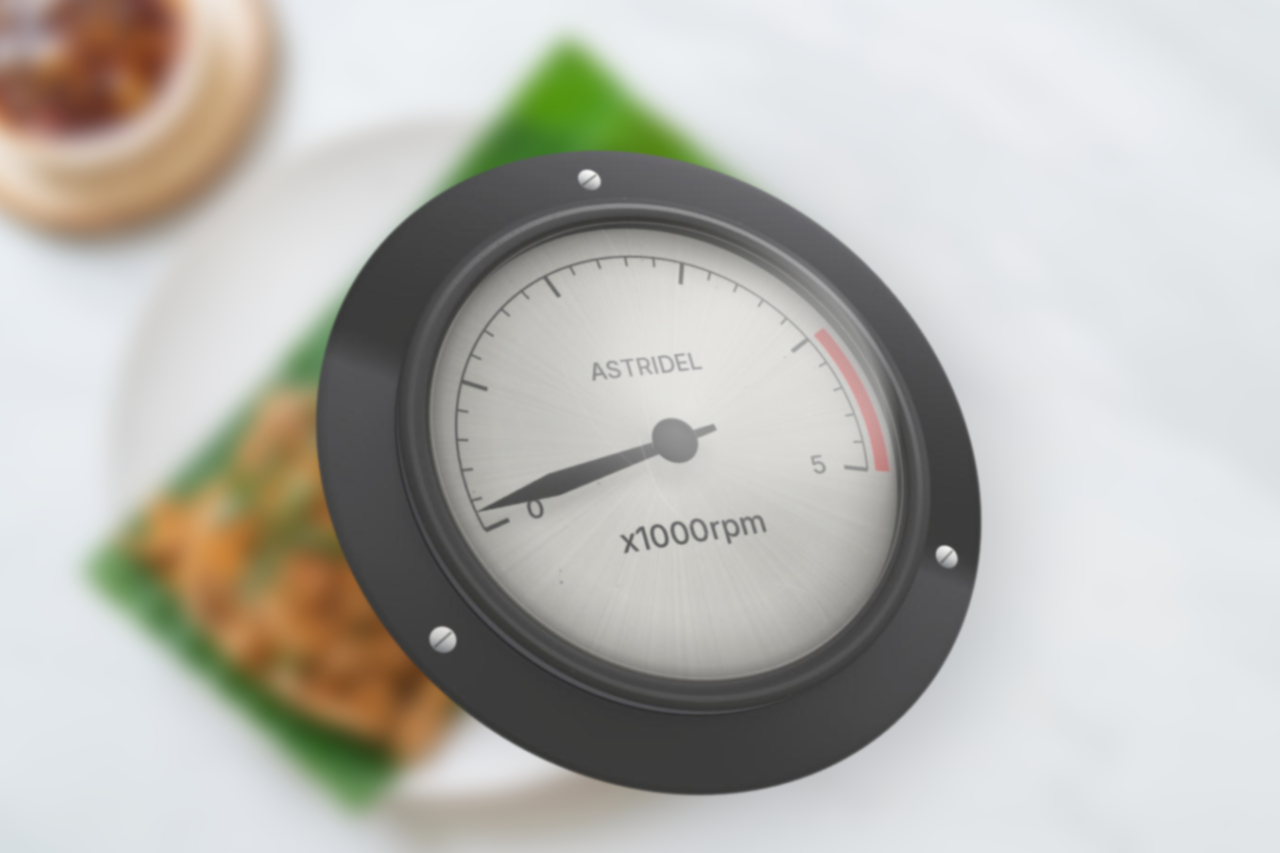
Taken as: rpm 100
